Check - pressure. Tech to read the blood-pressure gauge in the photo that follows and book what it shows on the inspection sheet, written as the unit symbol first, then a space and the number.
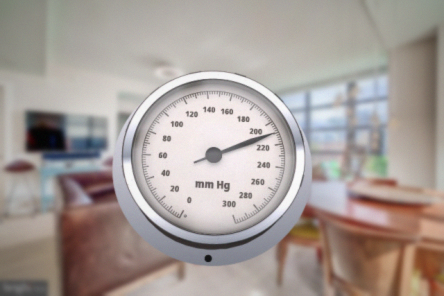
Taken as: mmHg 210
